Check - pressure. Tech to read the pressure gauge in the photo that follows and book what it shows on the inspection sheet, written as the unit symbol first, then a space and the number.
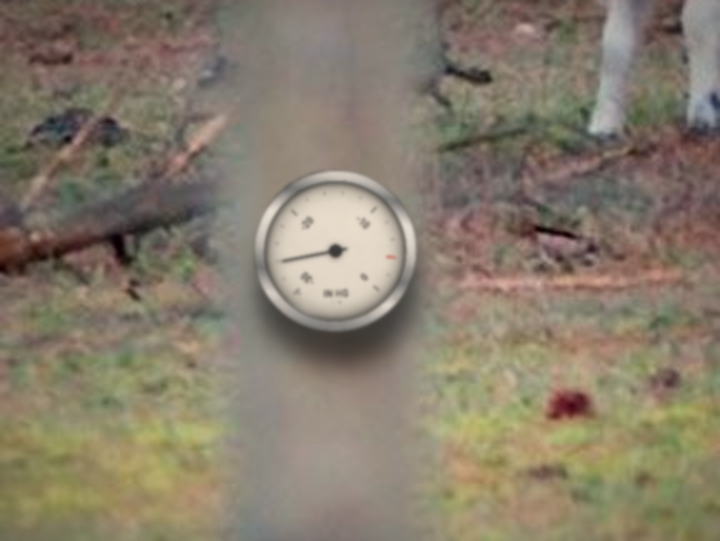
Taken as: inHg -26
